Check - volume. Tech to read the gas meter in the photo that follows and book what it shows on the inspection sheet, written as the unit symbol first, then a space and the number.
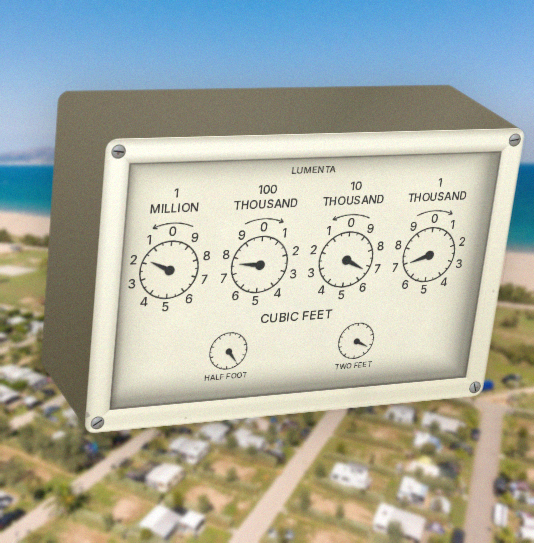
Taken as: ft³ 176700
